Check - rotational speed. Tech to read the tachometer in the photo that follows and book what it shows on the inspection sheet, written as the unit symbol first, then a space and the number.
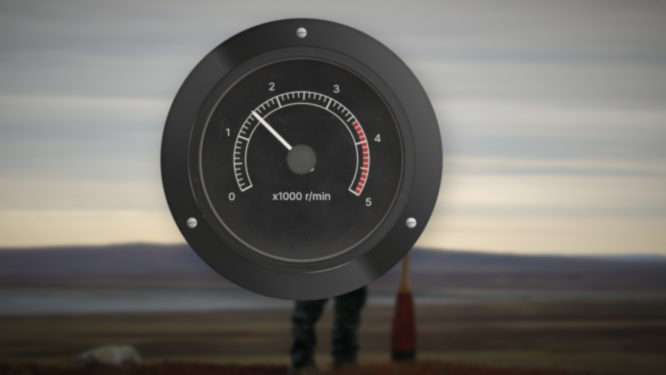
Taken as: rpm 1500
